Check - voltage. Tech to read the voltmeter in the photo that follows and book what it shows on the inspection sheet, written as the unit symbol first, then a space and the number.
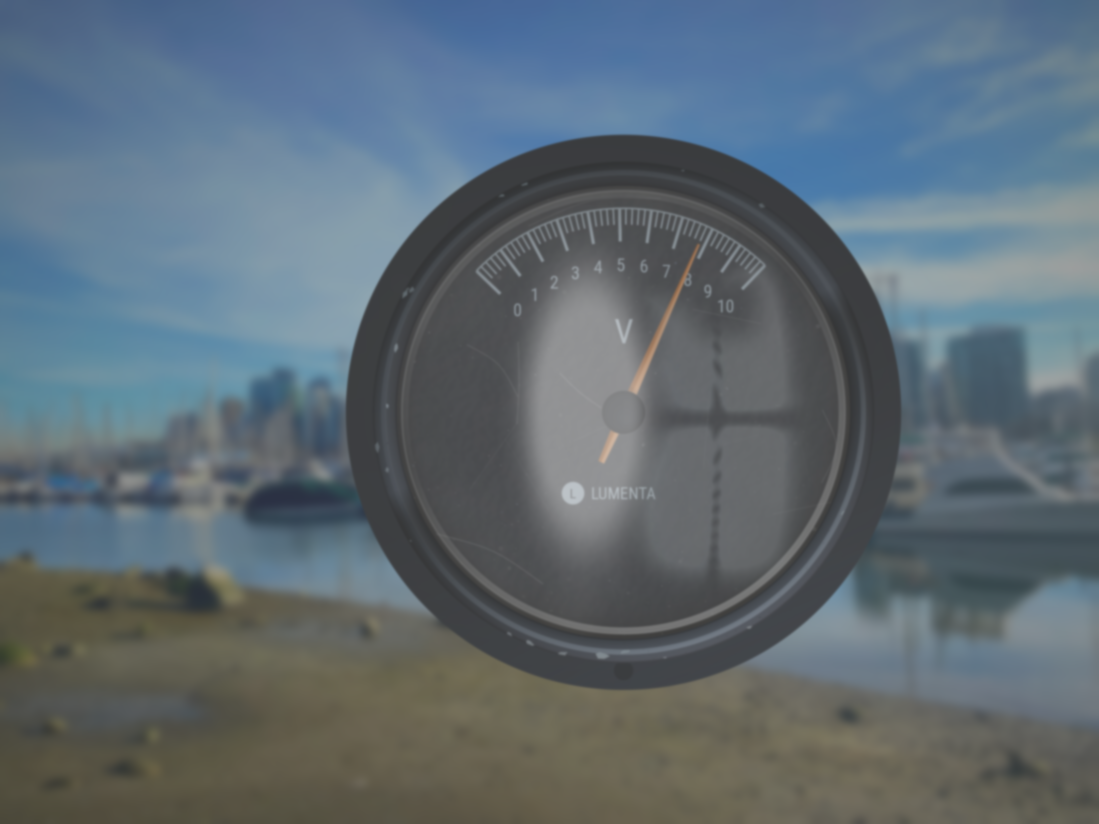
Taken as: V 7.8
